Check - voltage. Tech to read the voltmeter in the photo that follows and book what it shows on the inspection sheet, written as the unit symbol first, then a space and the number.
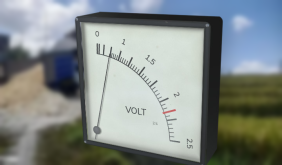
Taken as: V 0.75
